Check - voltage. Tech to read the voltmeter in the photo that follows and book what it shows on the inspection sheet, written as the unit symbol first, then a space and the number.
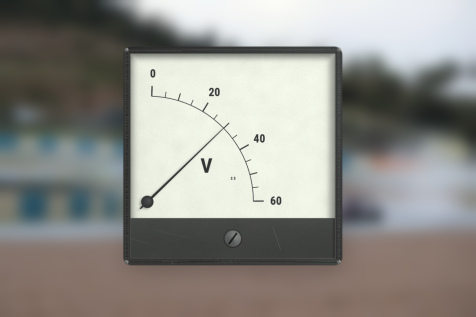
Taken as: V 30
